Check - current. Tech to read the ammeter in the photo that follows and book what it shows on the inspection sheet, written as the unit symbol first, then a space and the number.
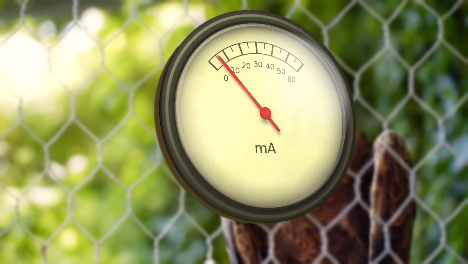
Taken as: mA 5
